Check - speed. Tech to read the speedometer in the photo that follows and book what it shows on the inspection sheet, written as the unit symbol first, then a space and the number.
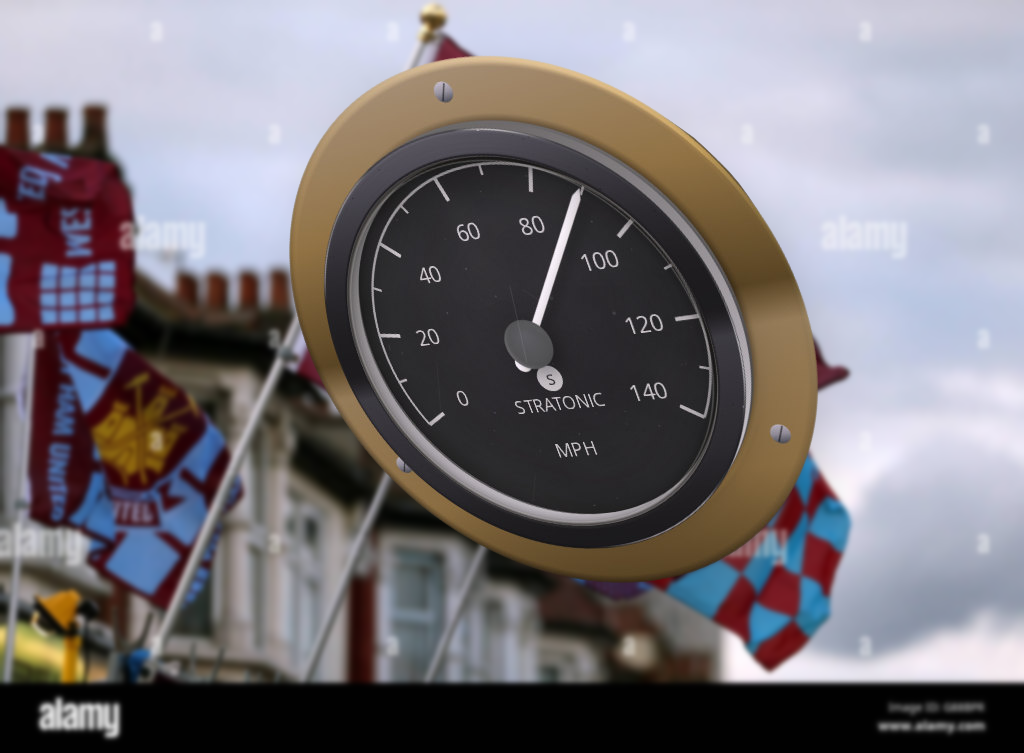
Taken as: mph 90
